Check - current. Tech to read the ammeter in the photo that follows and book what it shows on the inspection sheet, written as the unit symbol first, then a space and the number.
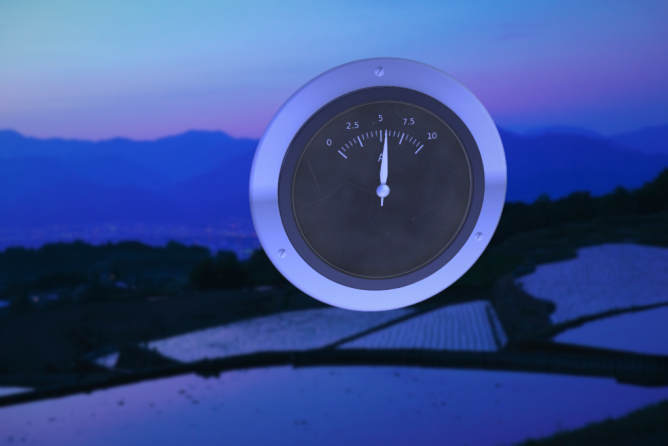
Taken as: A 5.5
